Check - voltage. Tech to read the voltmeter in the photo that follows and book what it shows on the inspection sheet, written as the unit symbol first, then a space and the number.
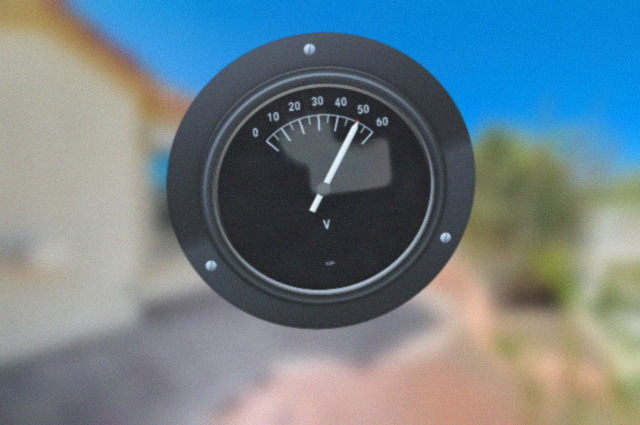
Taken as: V 50
